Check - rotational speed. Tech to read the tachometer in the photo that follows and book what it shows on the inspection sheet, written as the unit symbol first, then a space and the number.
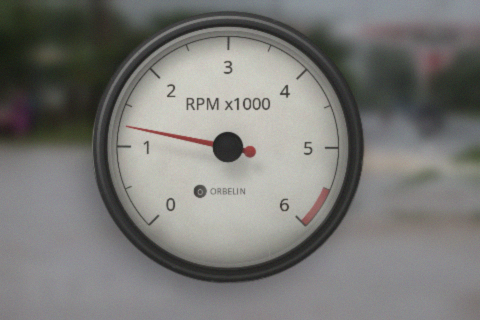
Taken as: rpm 1250
